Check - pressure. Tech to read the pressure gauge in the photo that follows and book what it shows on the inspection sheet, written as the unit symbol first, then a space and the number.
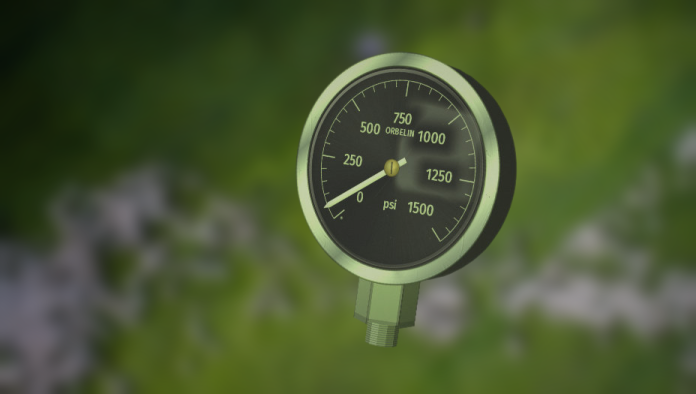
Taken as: psi 50
